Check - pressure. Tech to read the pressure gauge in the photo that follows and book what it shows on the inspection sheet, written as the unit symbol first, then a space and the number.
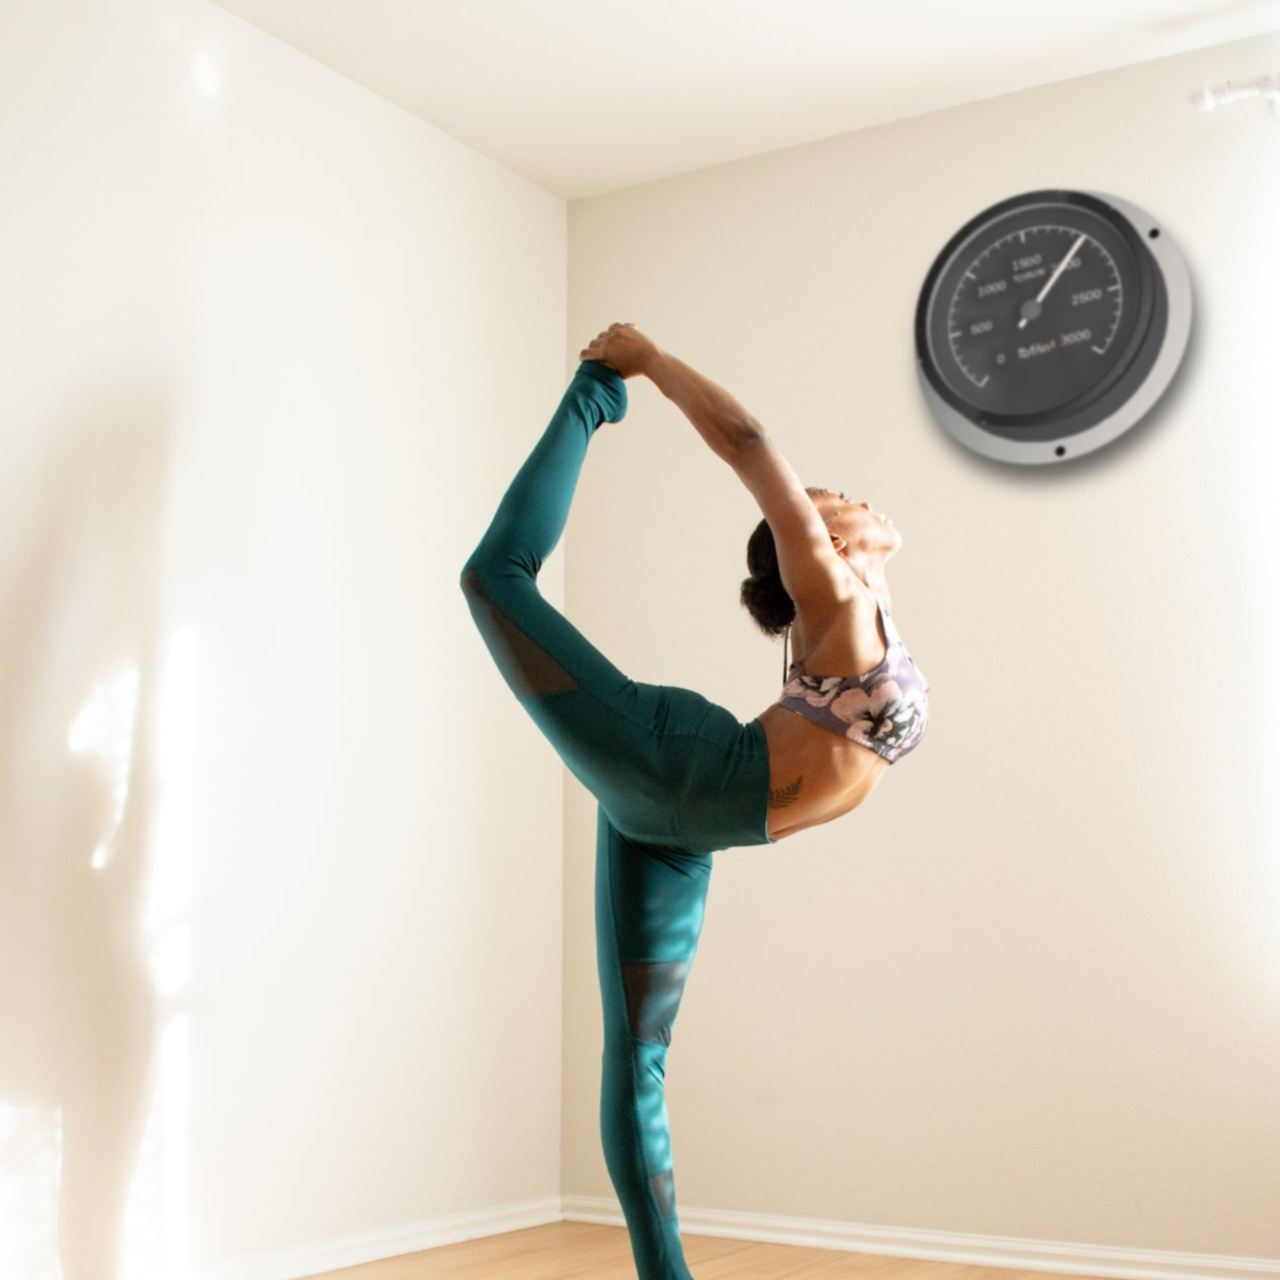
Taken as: psi 2000
